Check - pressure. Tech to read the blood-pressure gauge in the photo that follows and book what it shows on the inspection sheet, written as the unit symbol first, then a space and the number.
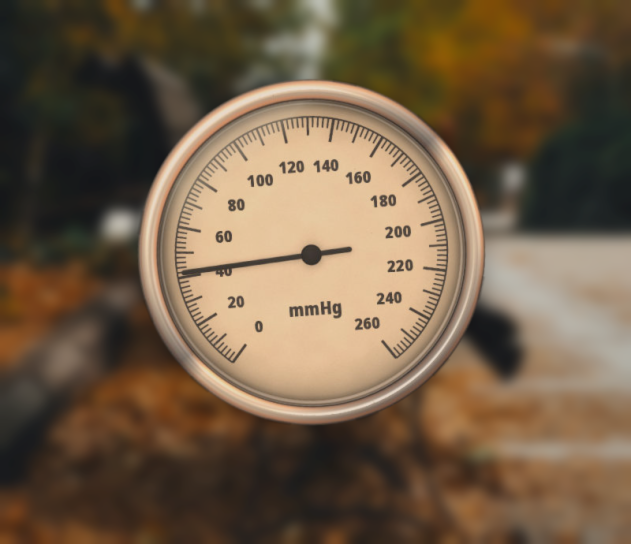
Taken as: mmHg 42
